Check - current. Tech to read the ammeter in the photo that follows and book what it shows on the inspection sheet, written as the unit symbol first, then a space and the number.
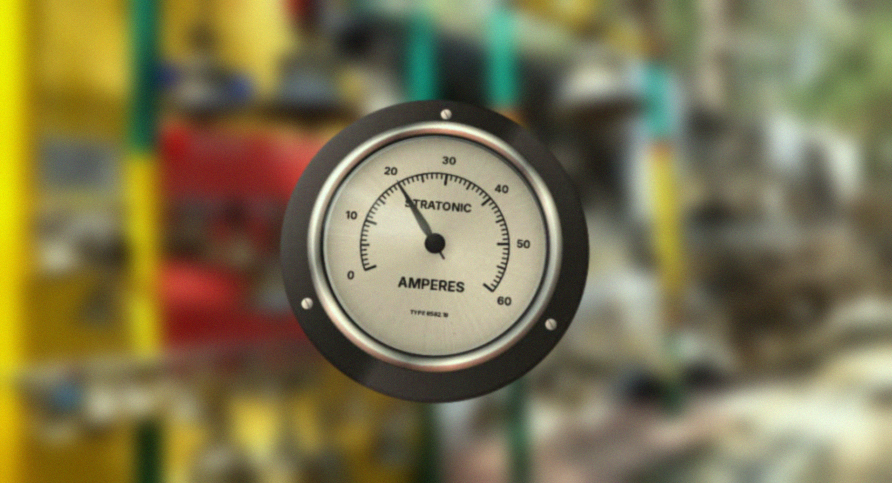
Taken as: A 20
